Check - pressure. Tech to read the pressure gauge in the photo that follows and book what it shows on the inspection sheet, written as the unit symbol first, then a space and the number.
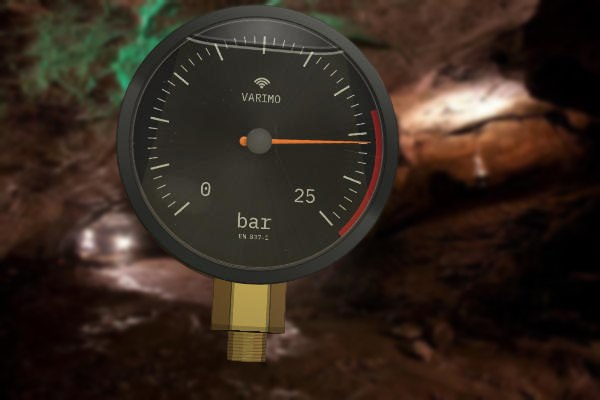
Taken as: bar 20.5
